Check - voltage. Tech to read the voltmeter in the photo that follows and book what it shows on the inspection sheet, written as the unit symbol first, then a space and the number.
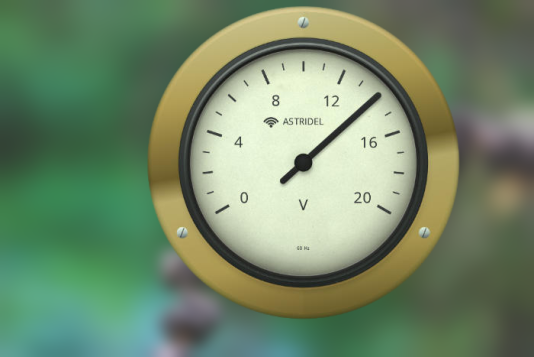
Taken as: V 14
